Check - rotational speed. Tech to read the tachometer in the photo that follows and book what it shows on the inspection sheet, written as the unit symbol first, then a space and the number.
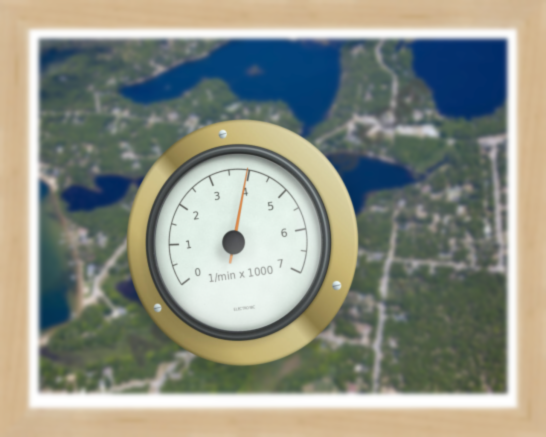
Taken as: rpm 4000
